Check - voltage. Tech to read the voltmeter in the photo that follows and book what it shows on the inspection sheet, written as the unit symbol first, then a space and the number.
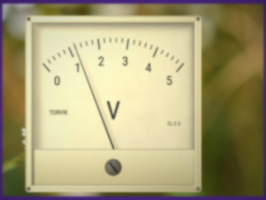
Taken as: V 1.2
